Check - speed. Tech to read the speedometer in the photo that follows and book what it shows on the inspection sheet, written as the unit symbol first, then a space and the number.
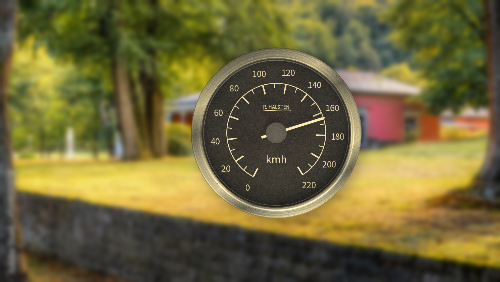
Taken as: km/h 165
